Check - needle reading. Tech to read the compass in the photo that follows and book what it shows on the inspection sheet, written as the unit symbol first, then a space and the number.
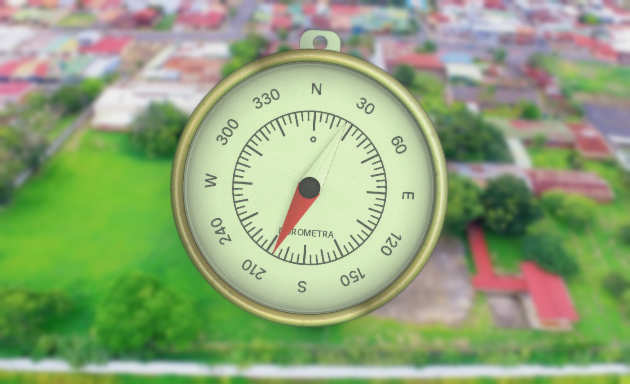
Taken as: ° 205
